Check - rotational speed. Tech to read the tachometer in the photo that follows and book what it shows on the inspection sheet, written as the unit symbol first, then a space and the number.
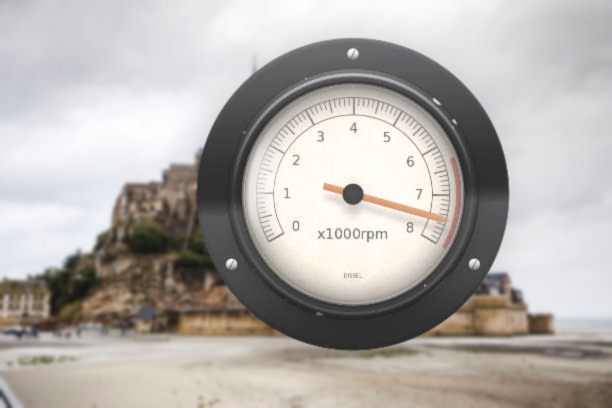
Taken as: rpm 7500
